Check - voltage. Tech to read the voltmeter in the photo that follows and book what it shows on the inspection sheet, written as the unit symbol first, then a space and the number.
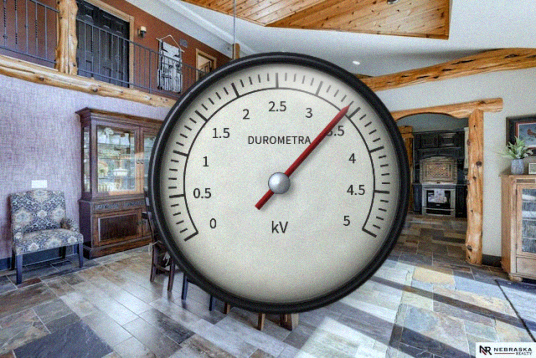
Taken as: kV 3.4
